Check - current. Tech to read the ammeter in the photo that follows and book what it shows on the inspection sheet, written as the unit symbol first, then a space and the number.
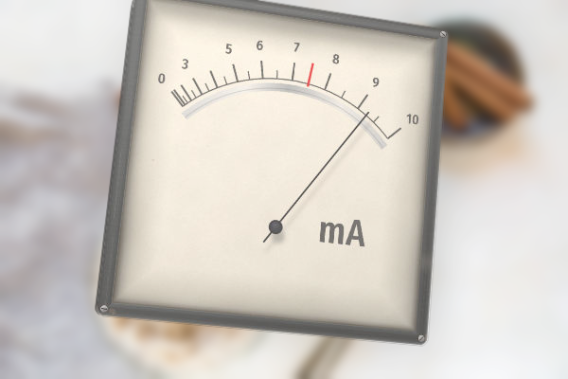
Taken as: mA 9.25
